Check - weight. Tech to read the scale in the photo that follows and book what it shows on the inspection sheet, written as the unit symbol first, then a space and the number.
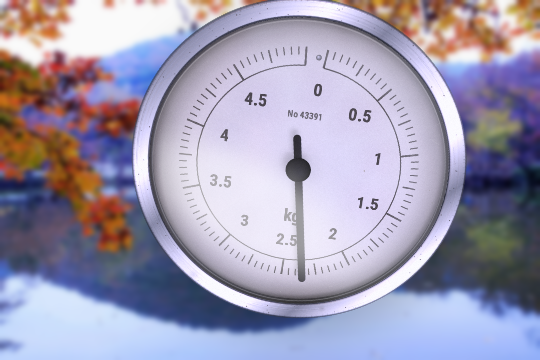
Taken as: kg 2.35
